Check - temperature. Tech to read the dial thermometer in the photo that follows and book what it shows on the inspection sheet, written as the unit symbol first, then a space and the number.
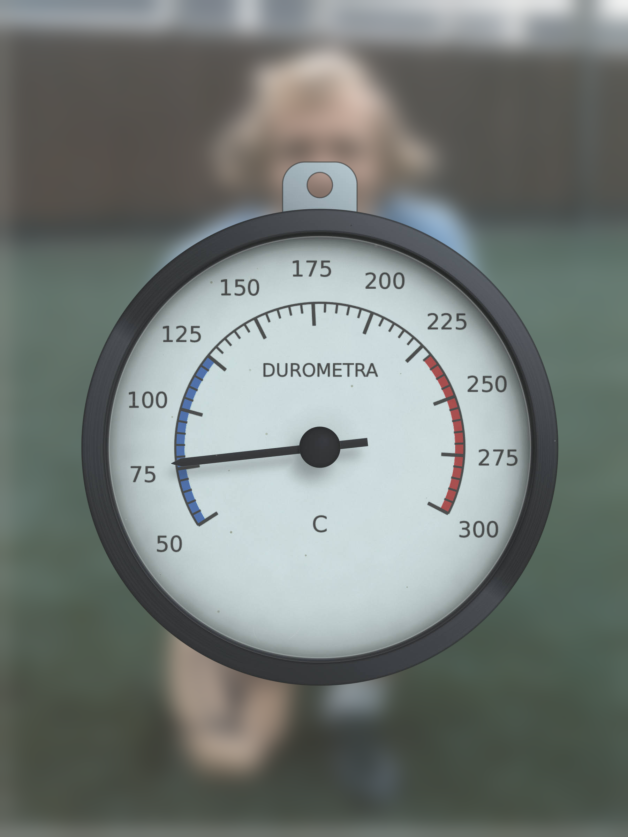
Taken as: °C 77.5
